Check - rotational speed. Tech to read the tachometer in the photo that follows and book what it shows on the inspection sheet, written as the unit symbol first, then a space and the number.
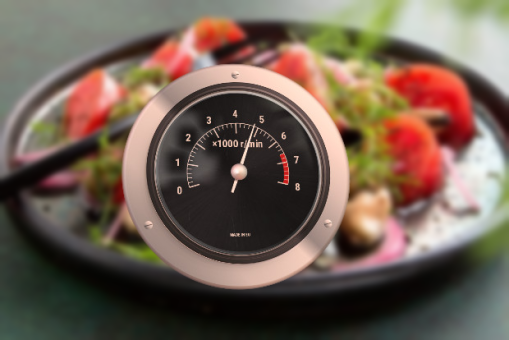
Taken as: rpm 4800
